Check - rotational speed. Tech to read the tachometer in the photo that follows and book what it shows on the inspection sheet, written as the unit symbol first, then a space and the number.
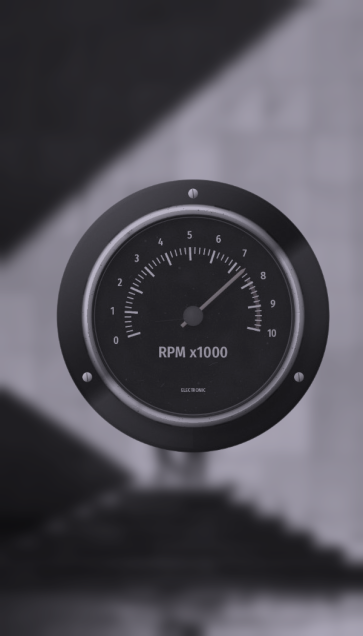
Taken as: rpm 7400
